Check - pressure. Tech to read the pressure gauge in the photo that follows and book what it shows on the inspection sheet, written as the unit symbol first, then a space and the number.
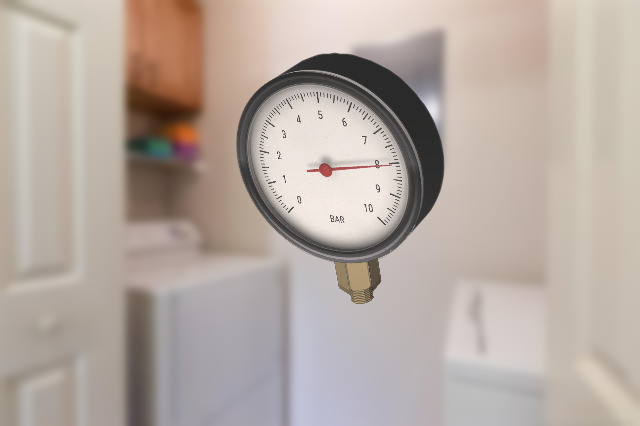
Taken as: bar 8
